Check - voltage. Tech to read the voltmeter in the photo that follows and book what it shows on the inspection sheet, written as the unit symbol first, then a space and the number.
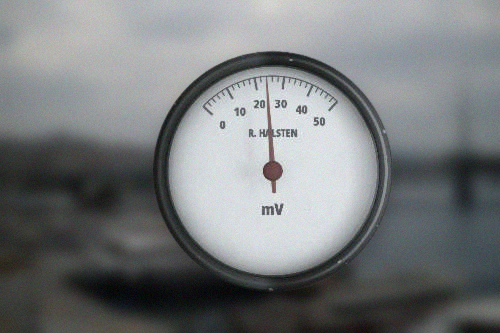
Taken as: mV 24
